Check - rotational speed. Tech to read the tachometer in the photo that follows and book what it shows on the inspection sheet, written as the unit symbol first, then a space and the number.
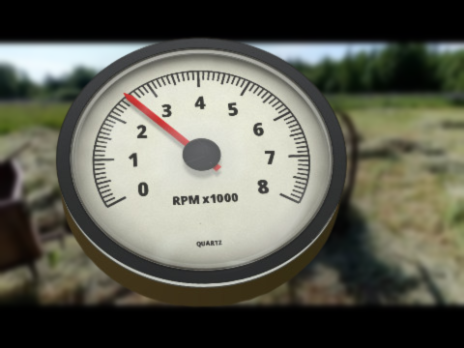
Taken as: rpm 2500
